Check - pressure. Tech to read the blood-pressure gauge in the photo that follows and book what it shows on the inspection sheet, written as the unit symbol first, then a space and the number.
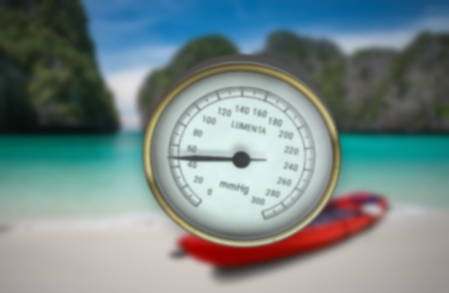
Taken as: mmHg 50
